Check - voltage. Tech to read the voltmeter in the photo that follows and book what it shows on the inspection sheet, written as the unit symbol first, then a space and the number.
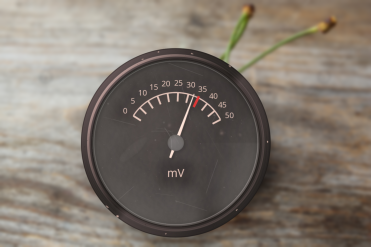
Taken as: mV 32.5
